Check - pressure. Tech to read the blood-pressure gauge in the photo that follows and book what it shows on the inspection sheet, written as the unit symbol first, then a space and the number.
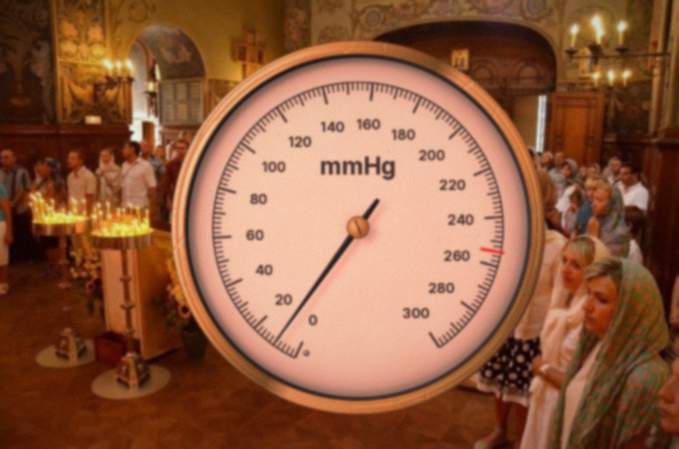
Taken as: mmHg 10
